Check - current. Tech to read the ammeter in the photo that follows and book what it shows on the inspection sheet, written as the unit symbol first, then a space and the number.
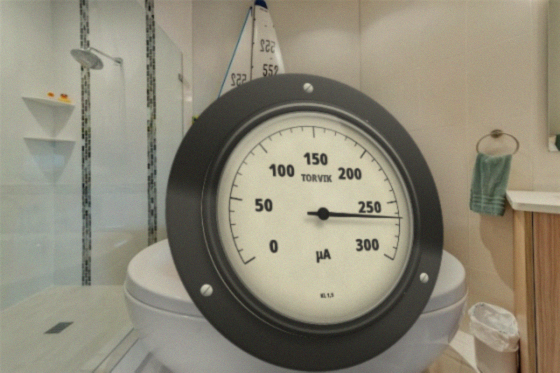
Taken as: µA 265
